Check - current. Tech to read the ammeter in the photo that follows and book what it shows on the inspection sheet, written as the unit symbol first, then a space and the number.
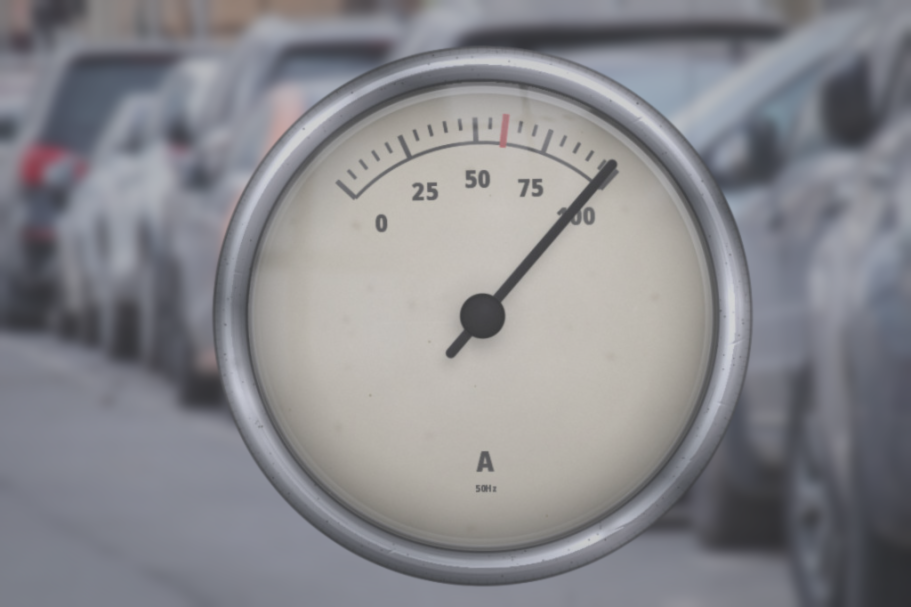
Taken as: A 97.5
